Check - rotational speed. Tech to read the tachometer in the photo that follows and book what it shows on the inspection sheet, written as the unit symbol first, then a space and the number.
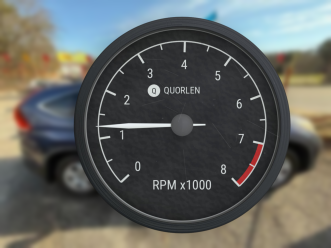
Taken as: rpm 1250
